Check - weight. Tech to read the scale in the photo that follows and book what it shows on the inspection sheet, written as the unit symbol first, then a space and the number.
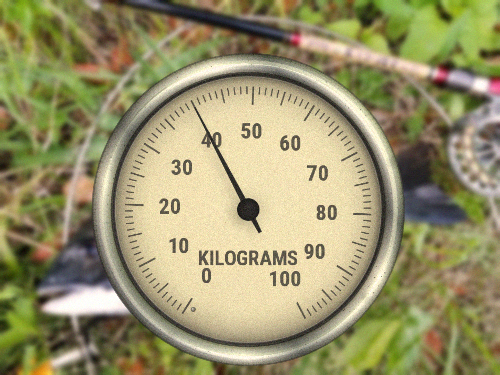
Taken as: kg 40
